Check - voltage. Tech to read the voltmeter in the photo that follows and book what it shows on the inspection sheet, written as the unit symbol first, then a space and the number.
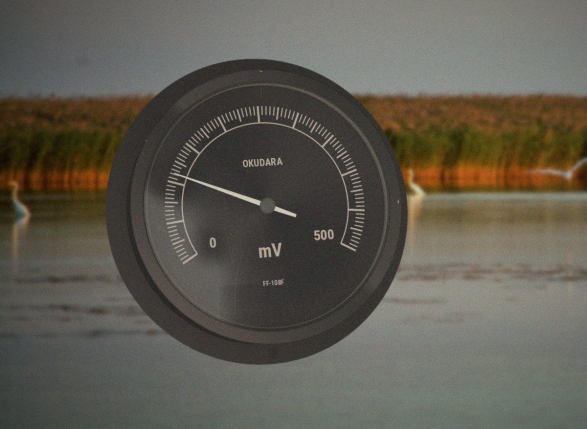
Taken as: mV 110
